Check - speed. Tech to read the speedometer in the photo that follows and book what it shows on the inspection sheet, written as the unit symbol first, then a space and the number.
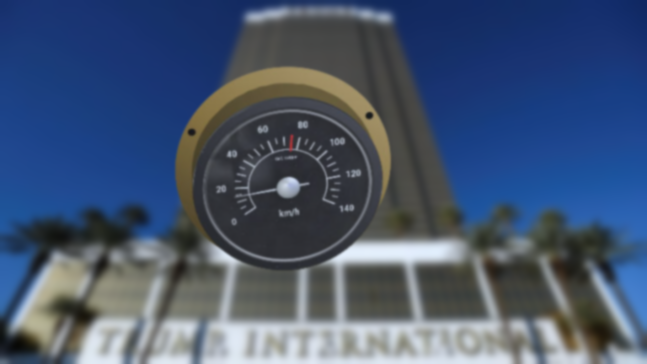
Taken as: km/h 15
